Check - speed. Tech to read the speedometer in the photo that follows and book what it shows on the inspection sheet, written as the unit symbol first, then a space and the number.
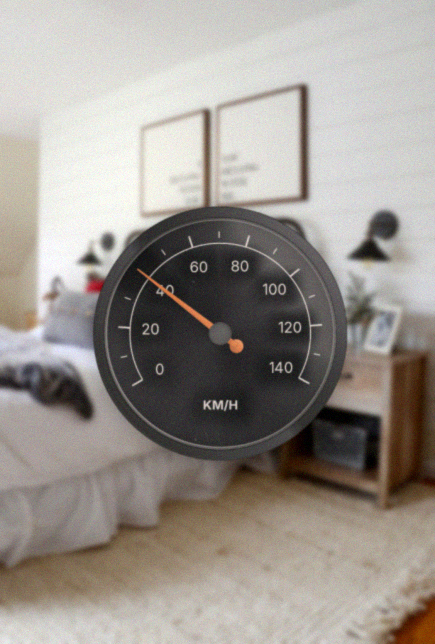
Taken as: km/h 40
